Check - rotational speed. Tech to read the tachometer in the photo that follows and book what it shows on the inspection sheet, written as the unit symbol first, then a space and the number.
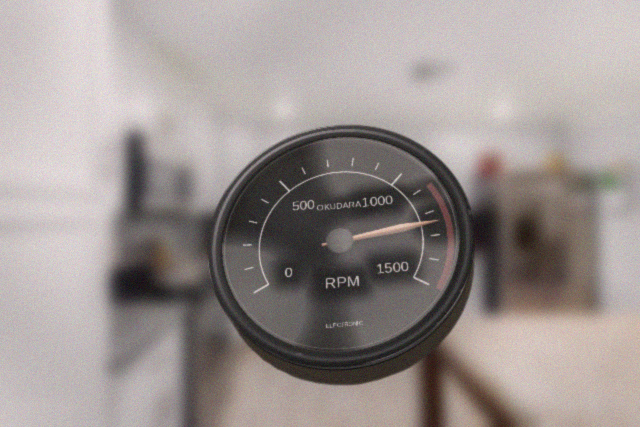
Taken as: rpm 1250
